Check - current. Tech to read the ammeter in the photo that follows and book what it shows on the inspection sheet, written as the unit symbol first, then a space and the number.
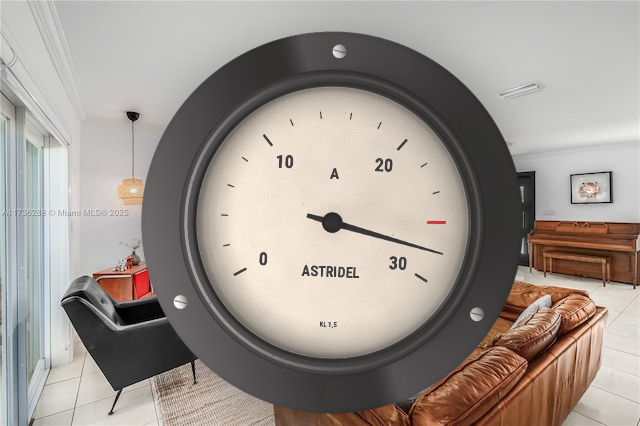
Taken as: A 28
